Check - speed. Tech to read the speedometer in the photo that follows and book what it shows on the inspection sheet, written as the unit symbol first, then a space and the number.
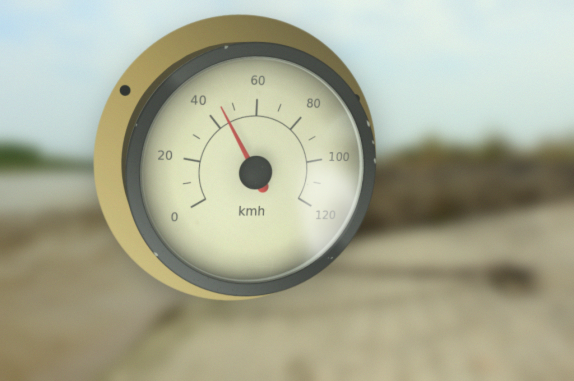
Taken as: km/h 45
